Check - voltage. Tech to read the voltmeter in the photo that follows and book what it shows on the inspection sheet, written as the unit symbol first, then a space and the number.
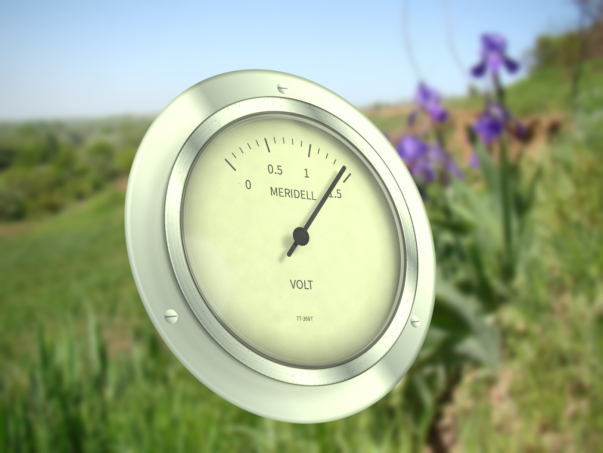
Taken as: V 1.4
